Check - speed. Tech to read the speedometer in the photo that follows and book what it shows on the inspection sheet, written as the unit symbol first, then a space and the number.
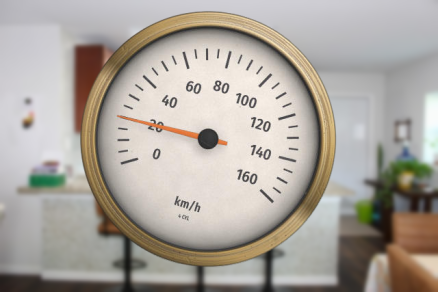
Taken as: km/h 20
